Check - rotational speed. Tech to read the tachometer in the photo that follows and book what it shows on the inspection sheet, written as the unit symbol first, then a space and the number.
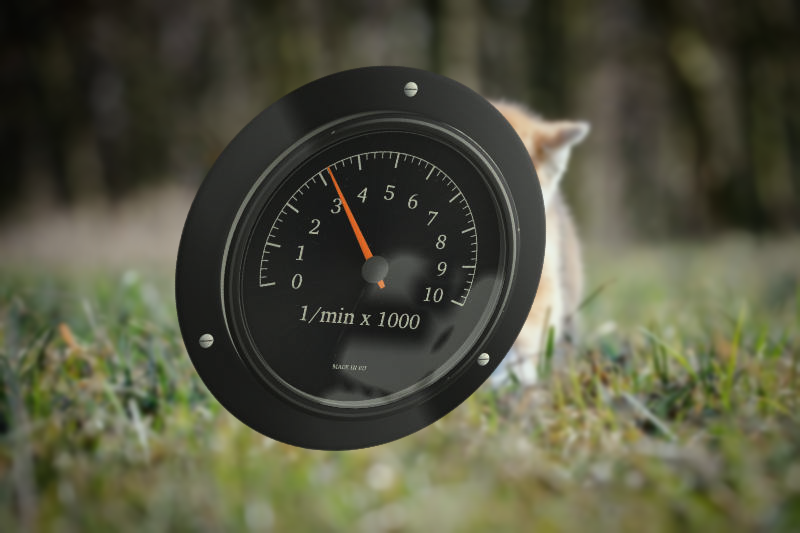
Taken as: rpm 3200
